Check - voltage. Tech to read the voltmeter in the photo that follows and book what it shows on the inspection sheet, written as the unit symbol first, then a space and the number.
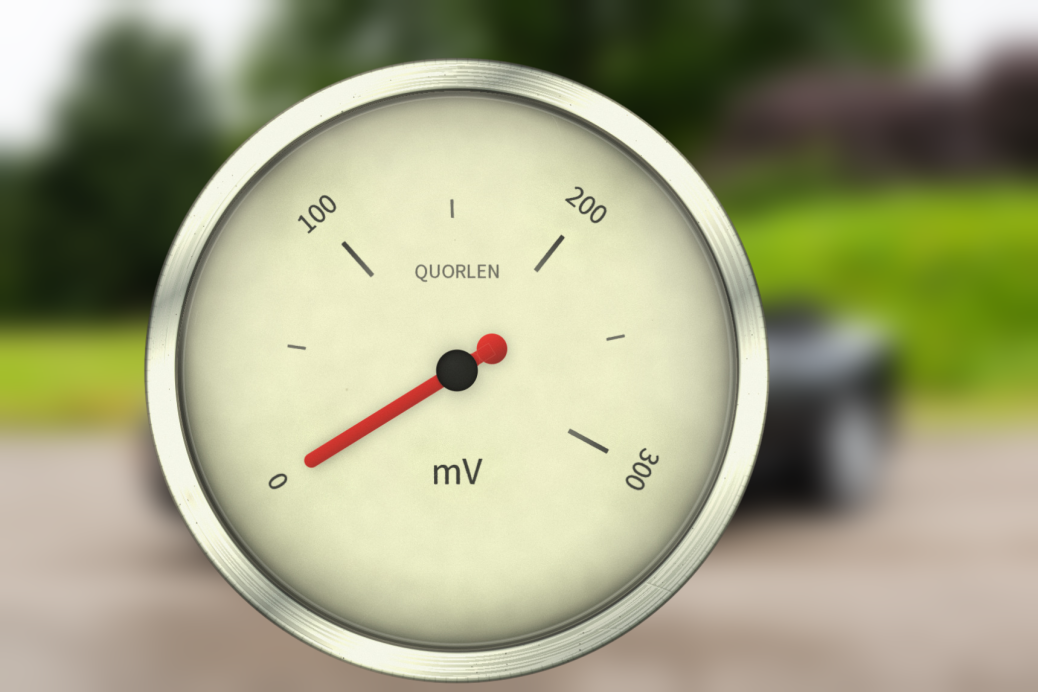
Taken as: mV 0
